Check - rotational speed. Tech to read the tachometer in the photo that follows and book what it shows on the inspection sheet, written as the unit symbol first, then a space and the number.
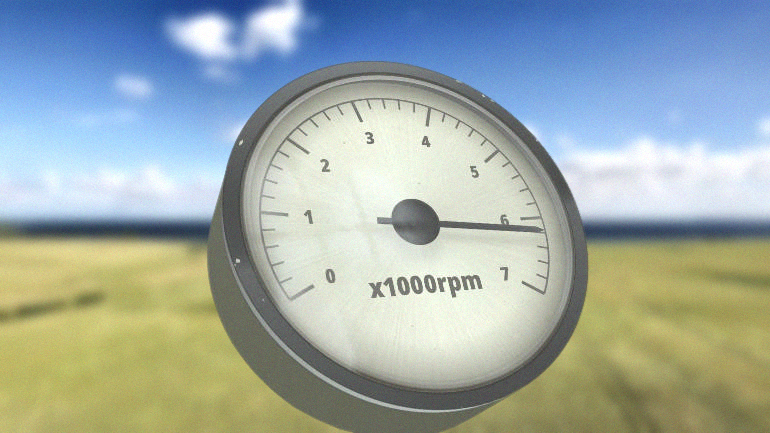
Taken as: rpm 6200
